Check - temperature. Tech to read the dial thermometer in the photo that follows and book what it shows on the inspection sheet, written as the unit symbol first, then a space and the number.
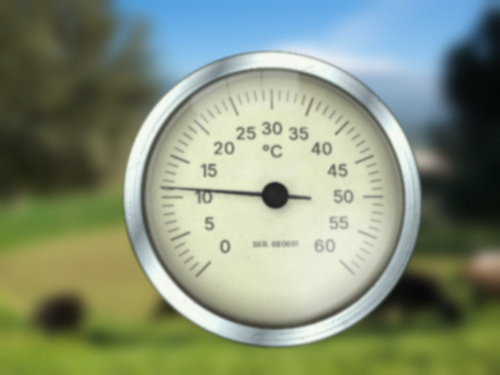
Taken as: °C 11
